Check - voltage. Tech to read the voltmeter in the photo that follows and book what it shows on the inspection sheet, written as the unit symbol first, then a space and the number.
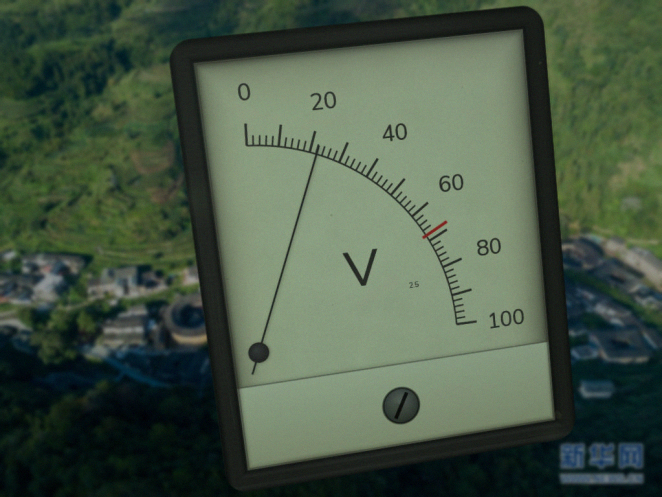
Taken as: V 22
